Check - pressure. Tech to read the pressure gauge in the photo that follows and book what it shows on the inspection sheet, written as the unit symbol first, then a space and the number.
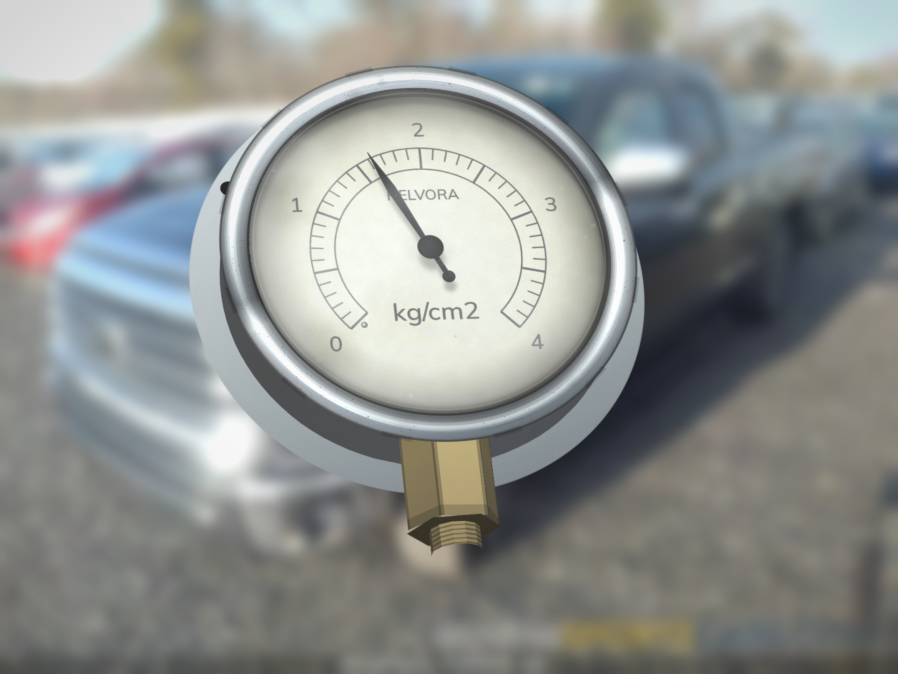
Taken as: kg/cm² 1.6
